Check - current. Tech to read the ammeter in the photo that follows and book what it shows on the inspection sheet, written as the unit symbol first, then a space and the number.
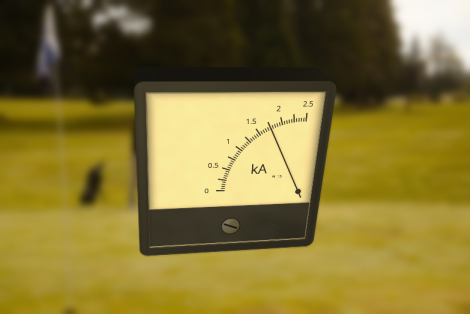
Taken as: kA 1.75
